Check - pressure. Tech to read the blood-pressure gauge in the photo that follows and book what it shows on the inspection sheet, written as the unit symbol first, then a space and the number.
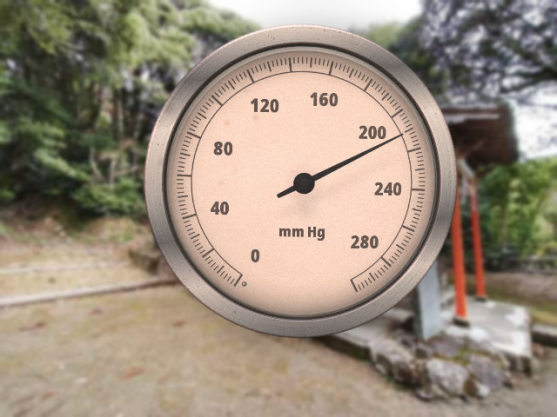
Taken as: mmHg 210
